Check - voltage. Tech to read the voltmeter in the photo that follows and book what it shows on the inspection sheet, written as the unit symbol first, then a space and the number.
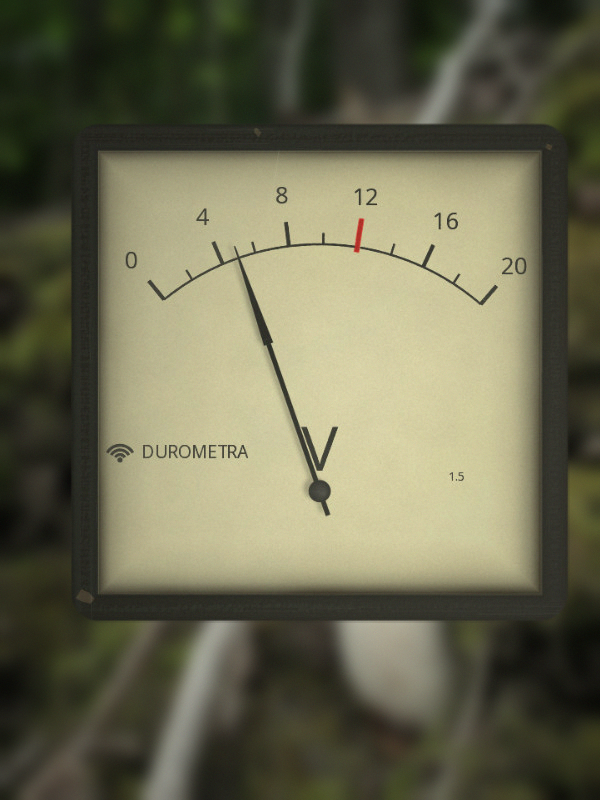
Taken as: V 5
